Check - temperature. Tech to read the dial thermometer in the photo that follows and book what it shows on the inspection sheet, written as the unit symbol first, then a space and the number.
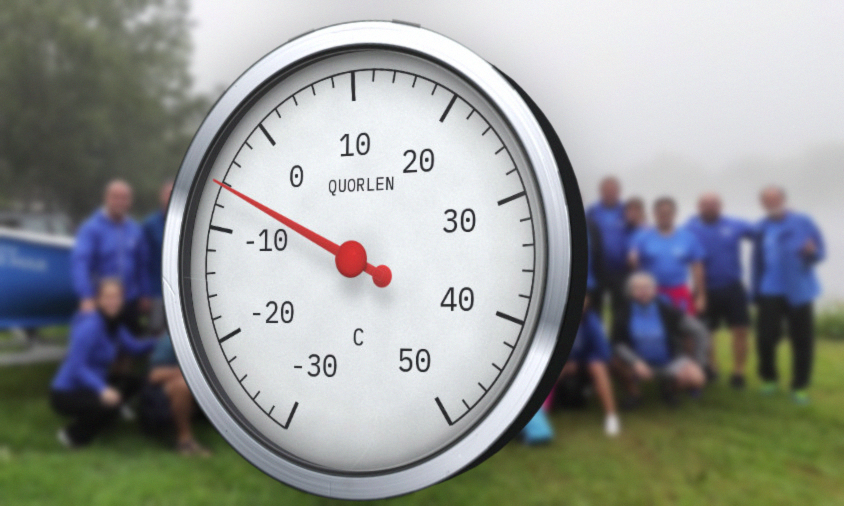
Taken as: °C -6
